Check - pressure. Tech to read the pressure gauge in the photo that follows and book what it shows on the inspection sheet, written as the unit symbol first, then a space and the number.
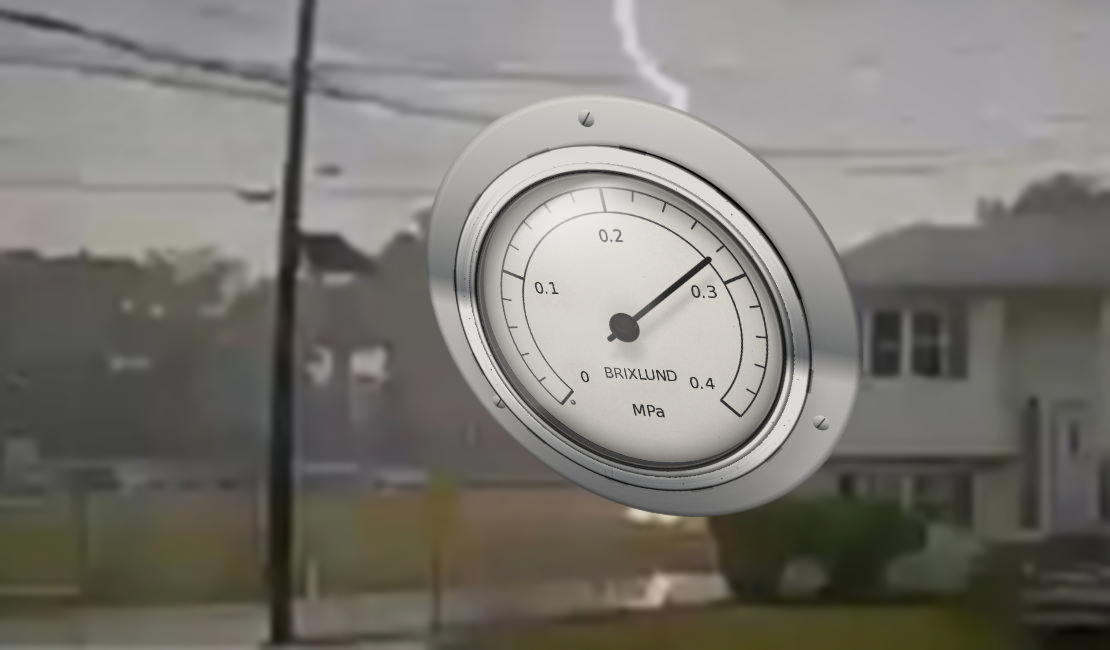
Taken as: MPa 0.28
